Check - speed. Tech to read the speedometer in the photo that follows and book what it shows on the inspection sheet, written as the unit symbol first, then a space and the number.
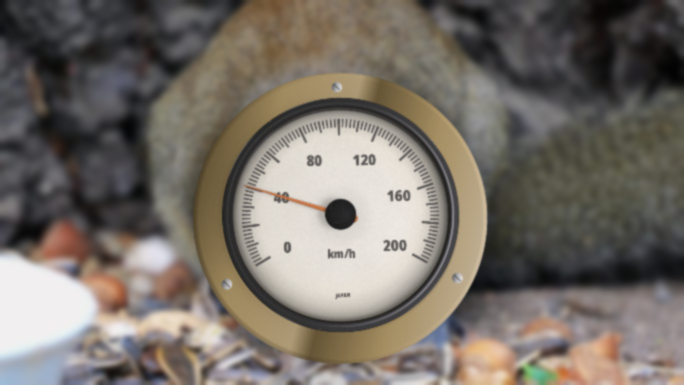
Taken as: km/h 40
